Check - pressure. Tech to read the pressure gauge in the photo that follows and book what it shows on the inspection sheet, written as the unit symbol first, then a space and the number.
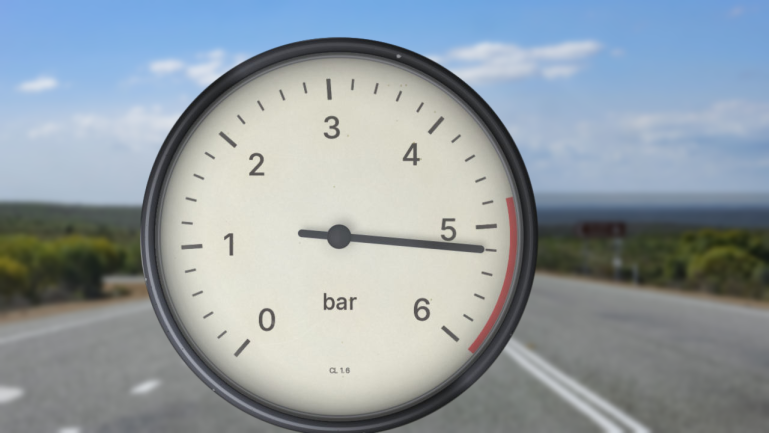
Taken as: bar 5.2
